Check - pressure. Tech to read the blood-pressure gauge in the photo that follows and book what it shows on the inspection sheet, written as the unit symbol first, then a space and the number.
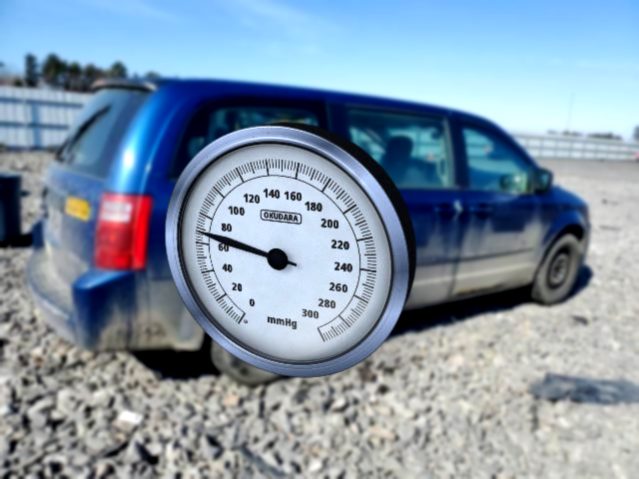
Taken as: mmHg 70
